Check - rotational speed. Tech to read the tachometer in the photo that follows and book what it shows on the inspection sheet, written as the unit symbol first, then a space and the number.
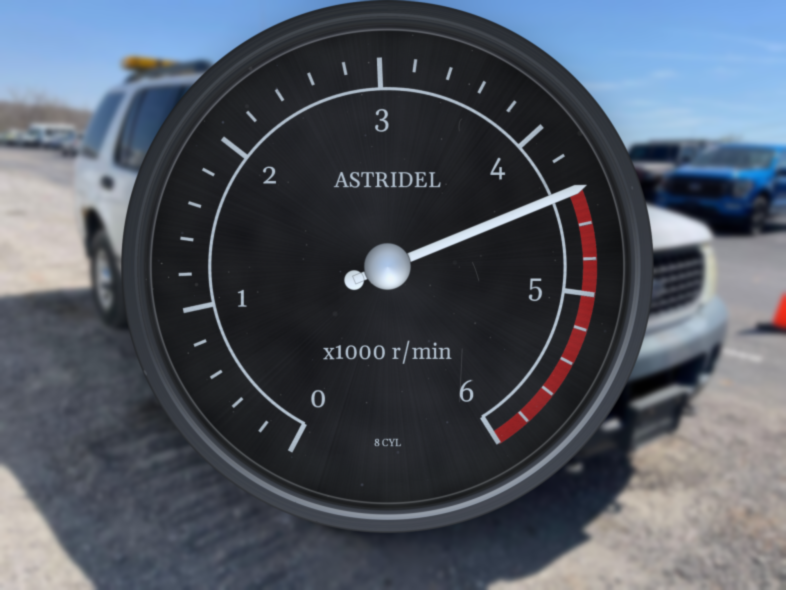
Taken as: rpm 4400
